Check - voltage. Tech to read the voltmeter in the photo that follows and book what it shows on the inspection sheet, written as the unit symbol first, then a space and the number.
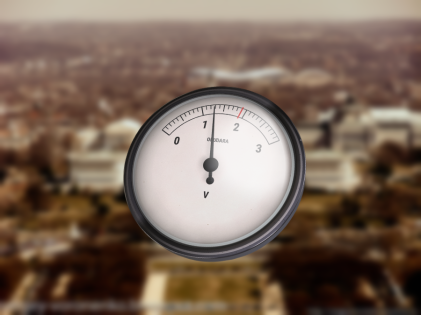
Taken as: V 1.3
